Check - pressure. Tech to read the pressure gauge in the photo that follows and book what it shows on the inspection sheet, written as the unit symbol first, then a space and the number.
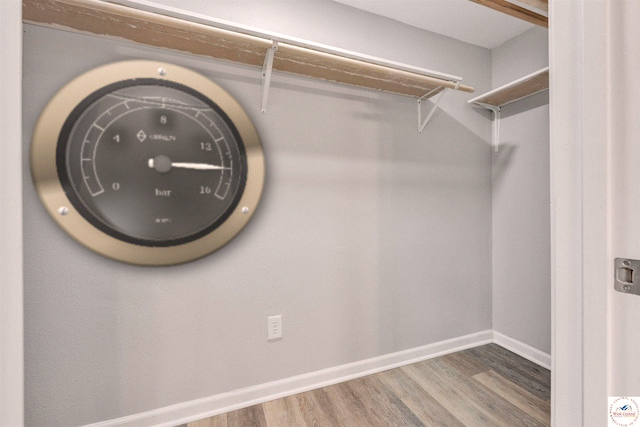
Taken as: bar 14
